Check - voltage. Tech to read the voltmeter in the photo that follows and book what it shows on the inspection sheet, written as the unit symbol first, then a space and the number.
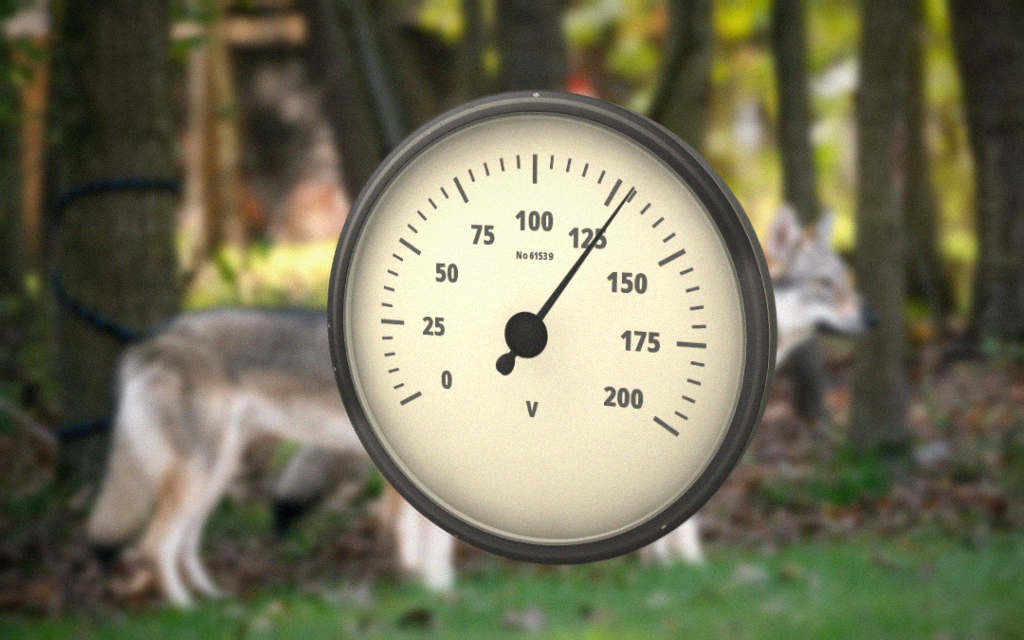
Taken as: V 130
